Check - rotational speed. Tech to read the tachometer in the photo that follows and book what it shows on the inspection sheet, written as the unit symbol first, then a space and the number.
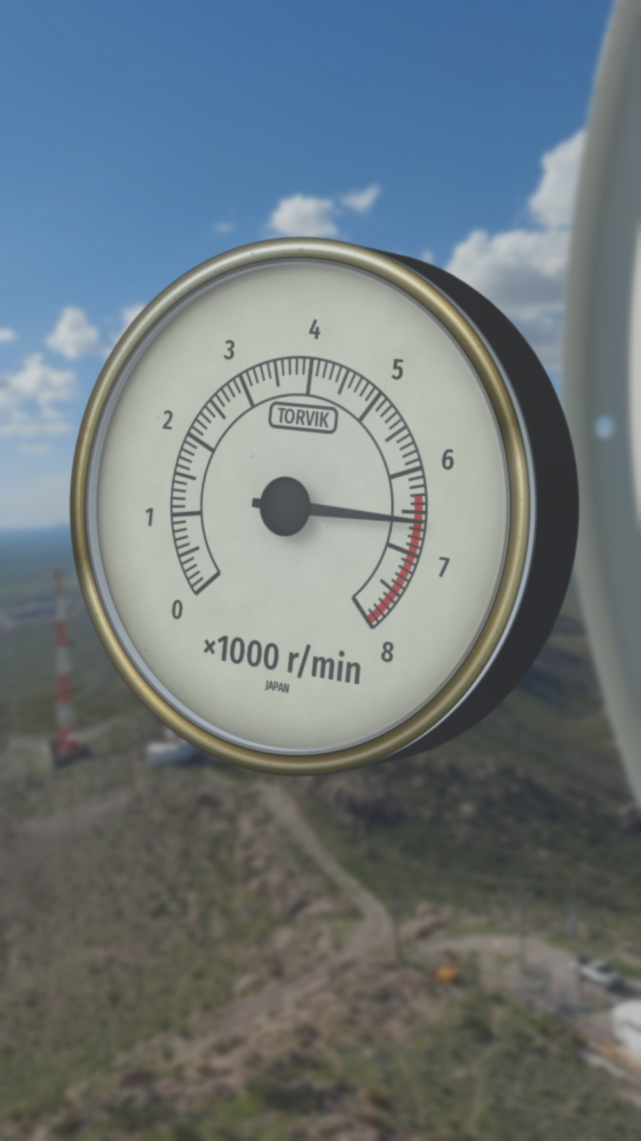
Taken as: rpm 6600
